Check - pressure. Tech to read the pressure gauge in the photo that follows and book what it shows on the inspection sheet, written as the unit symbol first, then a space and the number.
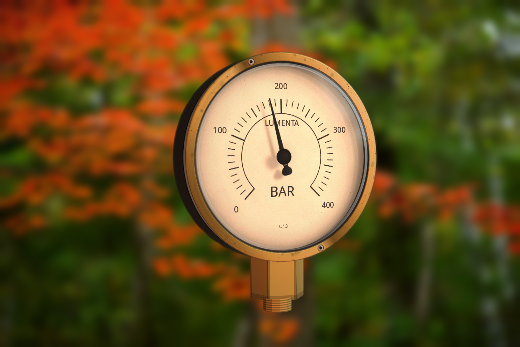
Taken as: bar 180
